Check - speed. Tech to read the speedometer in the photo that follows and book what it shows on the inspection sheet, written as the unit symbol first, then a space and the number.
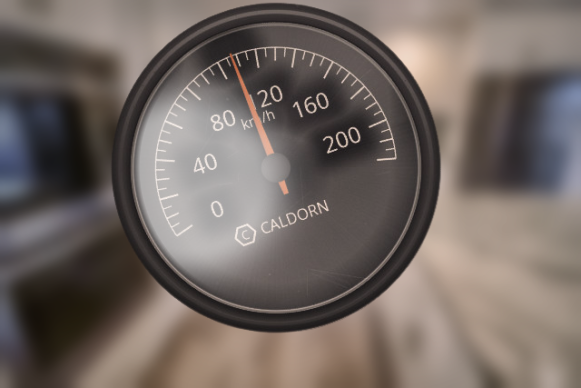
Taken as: km/h 107.5
